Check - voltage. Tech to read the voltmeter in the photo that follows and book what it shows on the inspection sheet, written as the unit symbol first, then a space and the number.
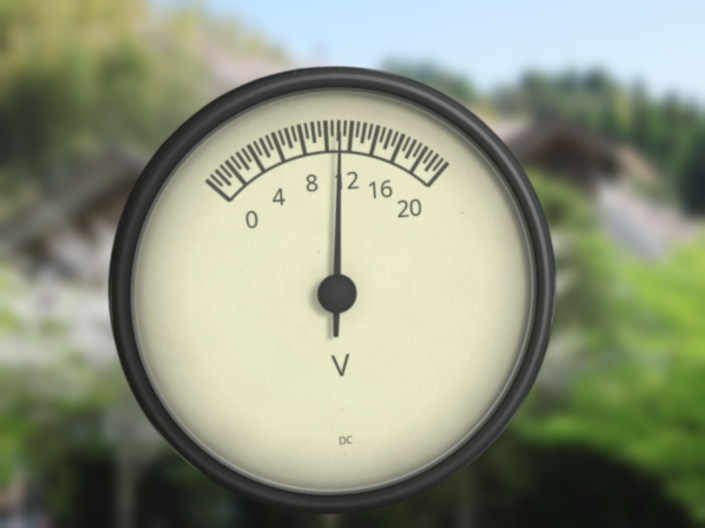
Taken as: V 11
